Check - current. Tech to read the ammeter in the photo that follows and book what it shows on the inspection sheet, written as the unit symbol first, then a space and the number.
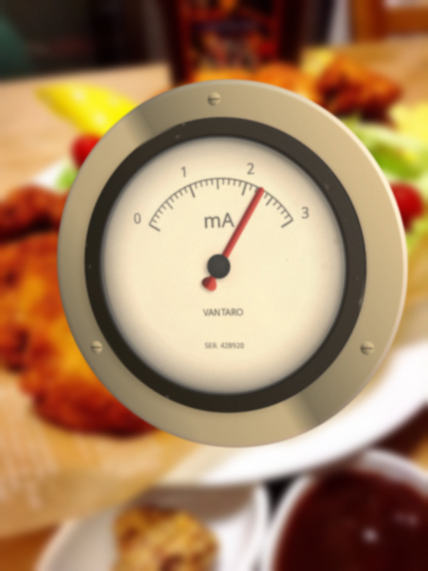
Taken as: mA 2.3
